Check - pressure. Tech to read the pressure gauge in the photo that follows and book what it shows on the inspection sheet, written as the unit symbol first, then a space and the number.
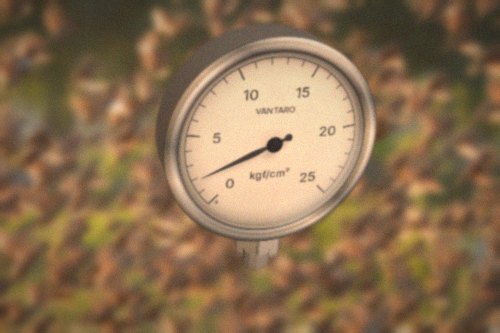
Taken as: kg/cm² 2
